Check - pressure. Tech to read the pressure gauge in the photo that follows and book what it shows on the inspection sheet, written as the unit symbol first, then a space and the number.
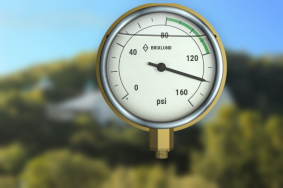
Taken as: psi 140
